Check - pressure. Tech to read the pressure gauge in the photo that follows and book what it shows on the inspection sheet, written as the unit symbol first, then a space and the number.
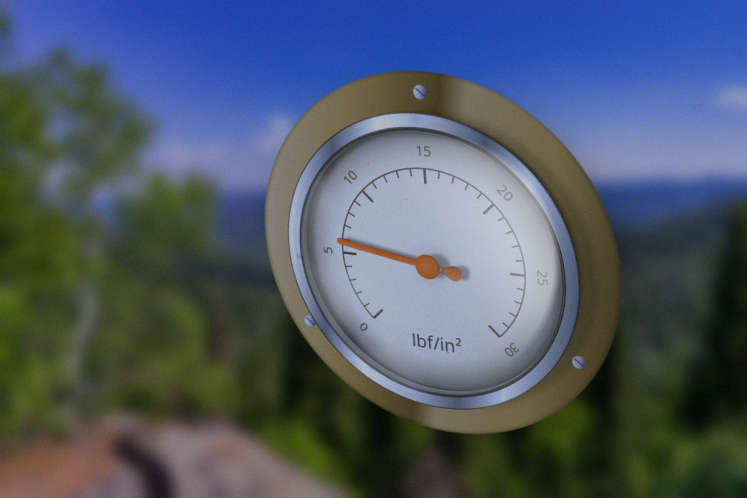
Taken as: psi 6
